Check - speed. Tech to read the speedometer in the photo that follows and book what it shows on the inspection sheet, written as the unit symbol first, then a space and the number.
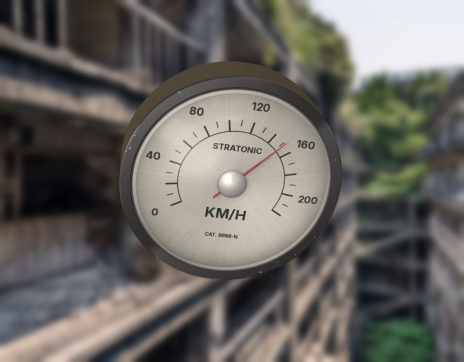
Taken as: km/h 150
